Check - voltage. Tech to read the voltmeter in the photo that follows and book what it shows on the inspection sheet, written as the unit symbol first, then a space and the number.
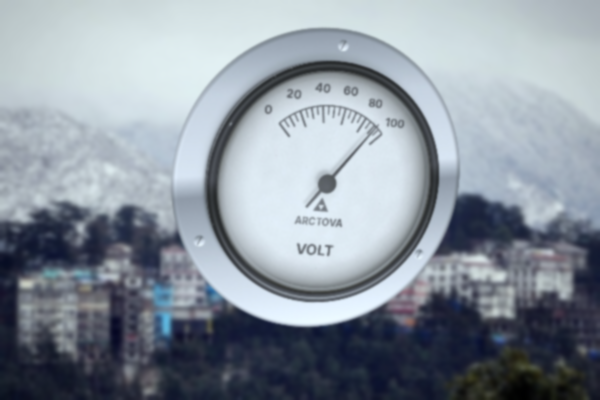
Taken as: V 90
